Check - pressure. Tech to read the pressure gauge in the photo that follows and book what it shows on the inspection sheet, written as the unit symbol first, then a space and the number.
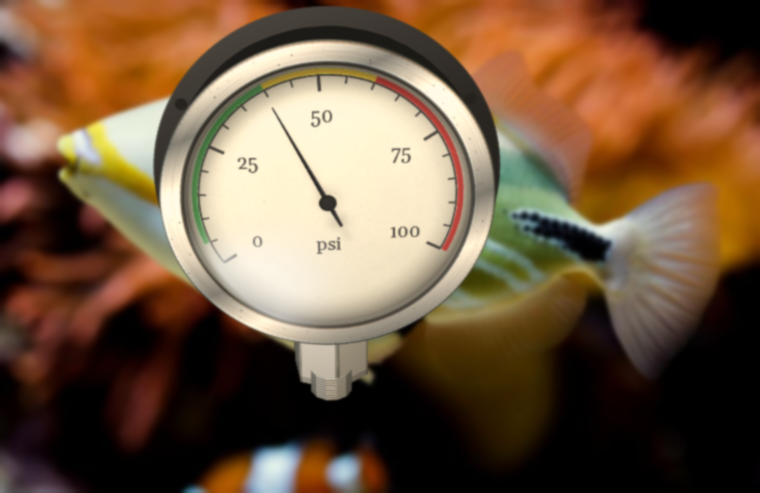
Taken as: psi 40
